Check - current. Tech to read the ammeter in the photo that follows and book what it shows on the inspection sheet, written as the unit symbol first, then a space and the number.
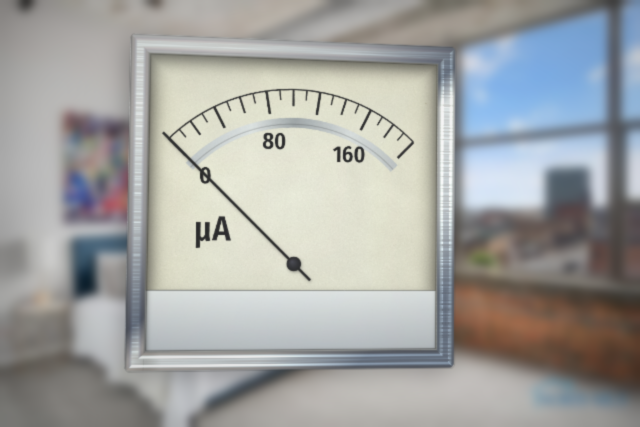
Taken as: µA 0
